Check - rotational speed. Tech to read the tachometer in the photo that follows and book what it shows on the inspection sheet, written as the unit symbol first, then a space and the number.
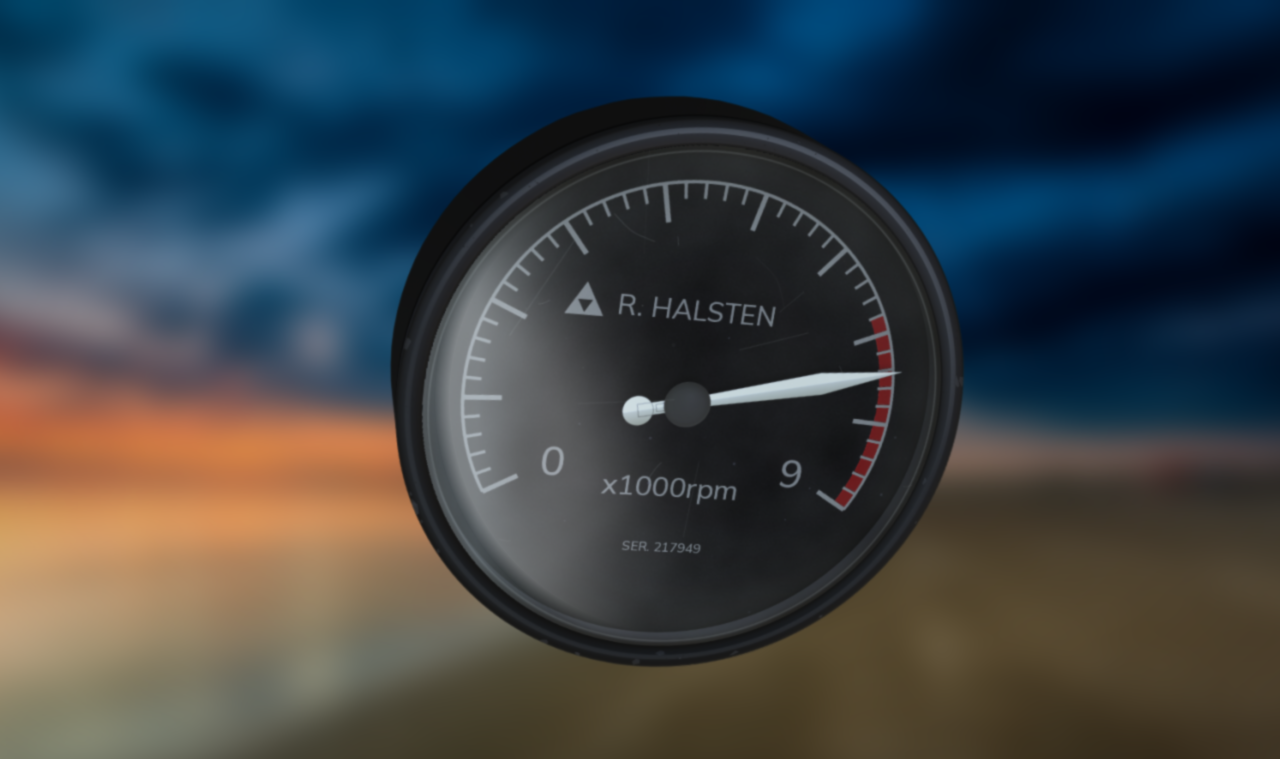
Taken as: rpm 7400
